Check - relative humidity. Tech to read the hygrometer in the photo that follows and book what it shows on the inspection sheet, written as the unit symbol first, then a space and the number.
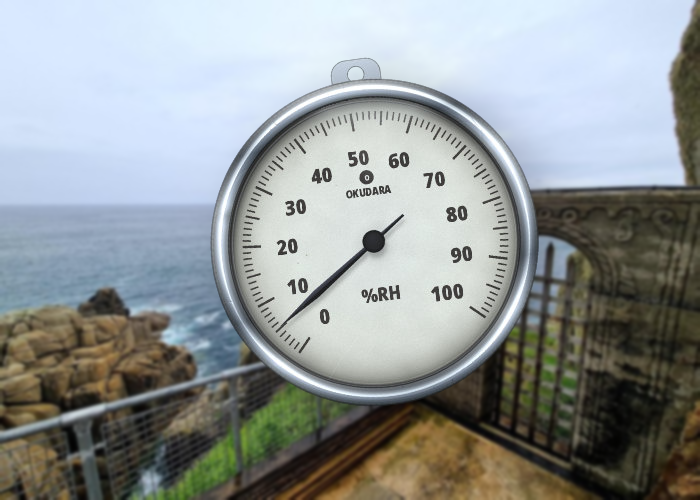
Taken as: % 5
